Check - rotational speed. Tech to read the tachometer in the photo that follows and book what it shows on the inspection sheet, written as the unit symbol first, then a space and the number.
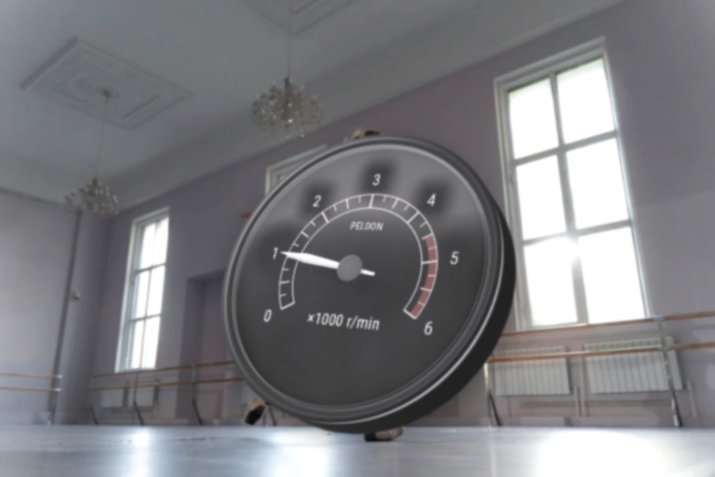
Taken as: rpm 1000
